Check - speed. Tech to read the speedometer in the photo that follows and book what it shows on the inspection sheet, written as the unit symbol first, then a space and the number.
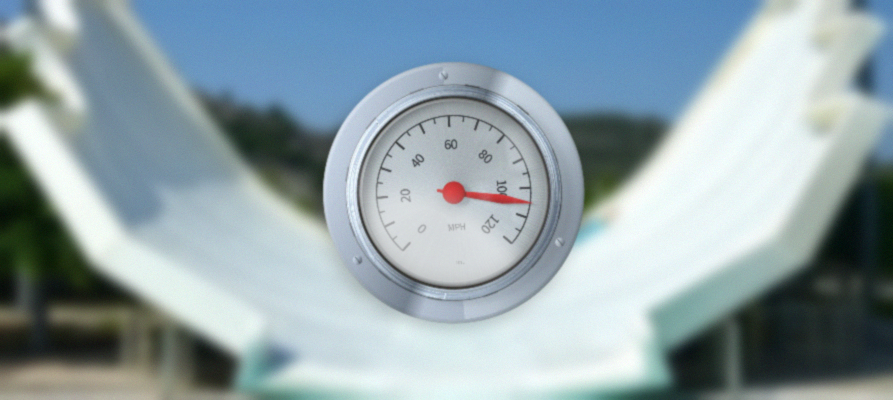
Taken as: mph 105
